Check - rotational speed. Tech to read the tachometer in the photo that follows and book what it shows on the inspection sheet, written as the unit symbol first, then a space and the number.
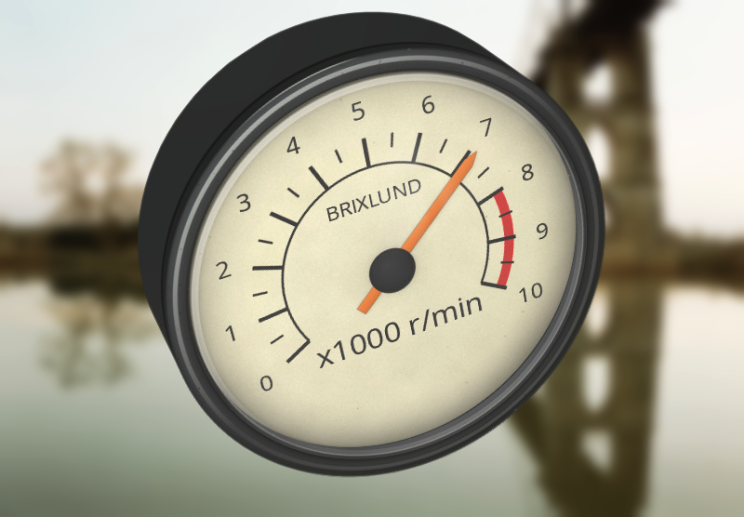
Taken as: rpm 7000
